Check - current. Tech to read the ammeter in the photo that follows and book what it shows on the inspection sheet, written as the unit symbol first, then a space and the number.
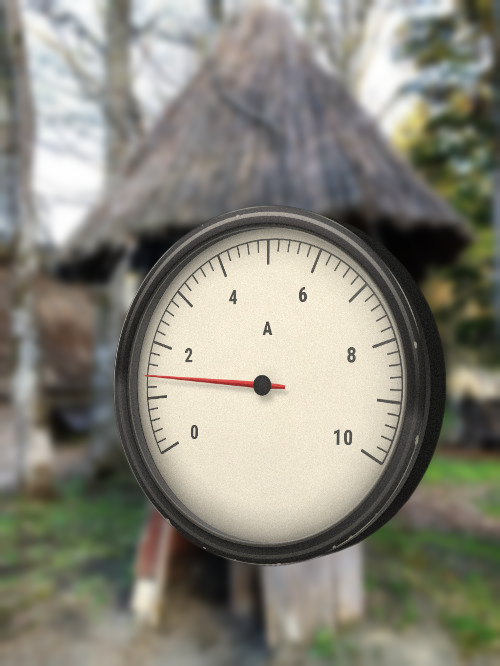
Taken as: A 1.4
